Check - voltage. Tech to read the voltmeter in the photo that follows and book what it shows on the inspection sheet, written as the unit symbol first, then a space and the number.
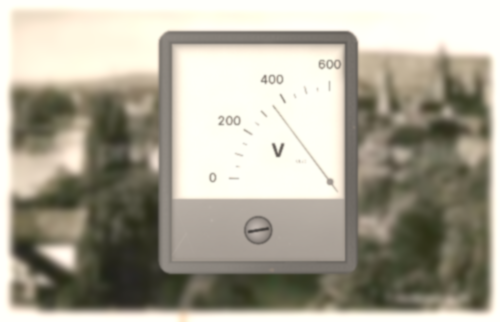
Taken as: V 350
